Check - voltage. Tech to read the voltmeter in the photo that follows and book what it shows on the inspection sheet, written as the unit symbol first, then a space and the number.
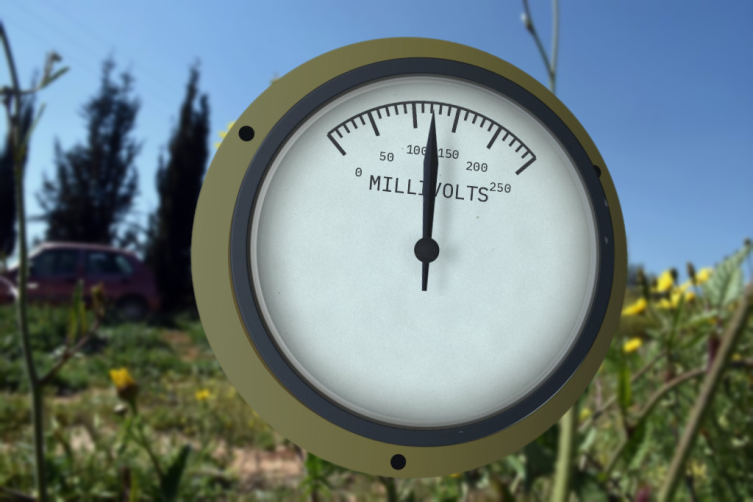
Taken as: mV 120
